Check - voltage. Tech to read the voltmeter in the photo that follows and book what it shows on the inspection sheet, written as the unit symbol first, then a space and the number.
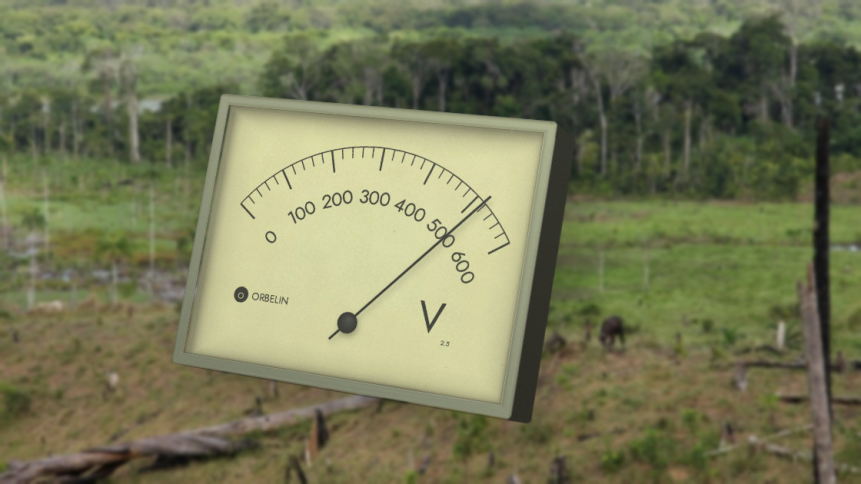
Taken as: V 520
